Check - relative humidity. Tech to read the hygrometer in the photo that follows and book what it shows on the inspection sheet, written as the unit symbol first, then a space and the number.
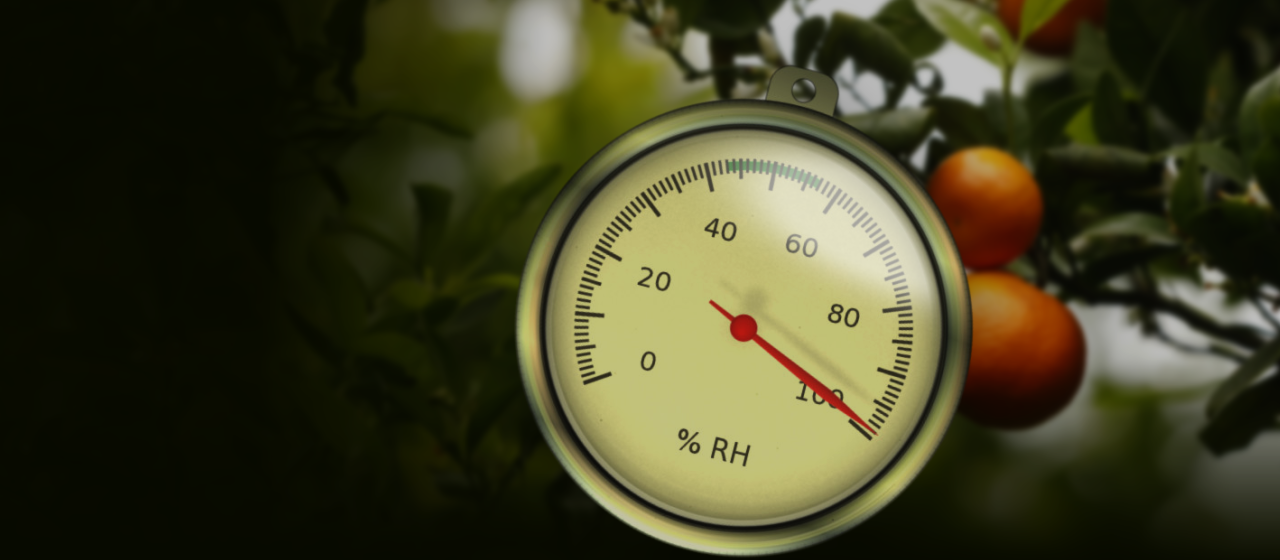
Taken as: % 99
